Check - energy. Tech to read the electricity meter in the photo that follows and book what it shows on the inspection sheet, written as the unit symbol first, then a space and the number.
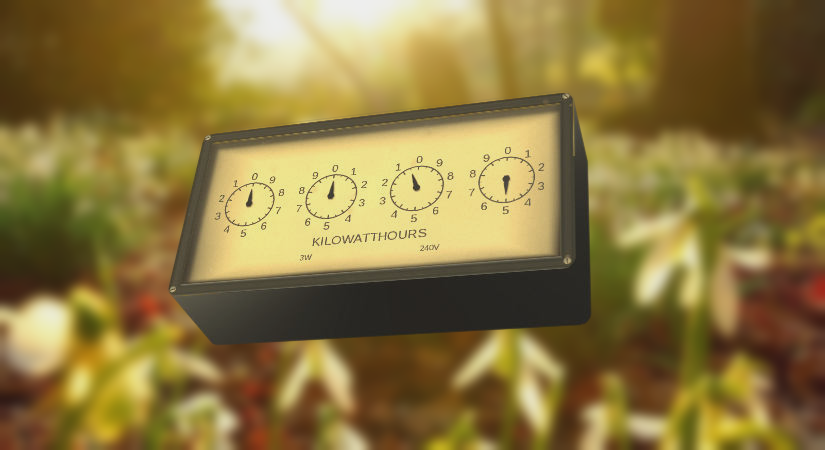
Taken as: kWh 5
